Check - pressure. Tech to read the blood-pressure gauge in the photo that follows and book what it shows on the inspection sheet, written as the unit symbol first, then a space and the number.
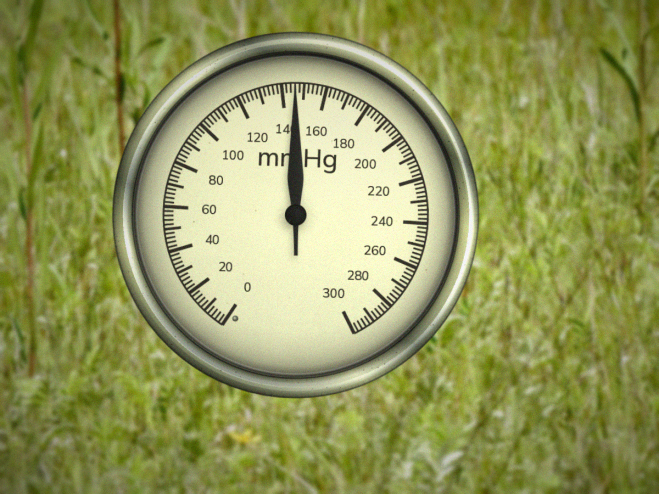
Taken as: mmHg 146
